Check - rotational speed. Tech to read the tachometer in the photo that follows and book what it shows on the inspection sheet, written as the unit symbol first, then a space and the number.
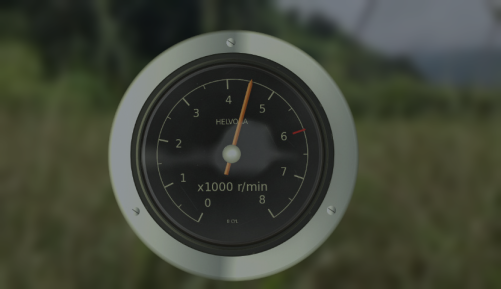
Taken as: rpm 4500
